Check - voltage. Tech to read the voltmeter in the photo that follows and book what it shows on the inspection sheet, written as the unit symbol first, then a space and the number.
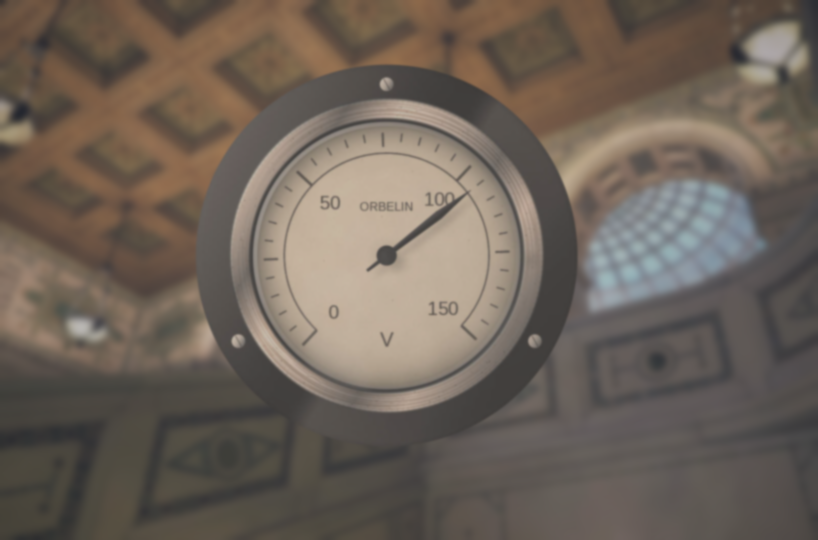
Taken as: V 105
